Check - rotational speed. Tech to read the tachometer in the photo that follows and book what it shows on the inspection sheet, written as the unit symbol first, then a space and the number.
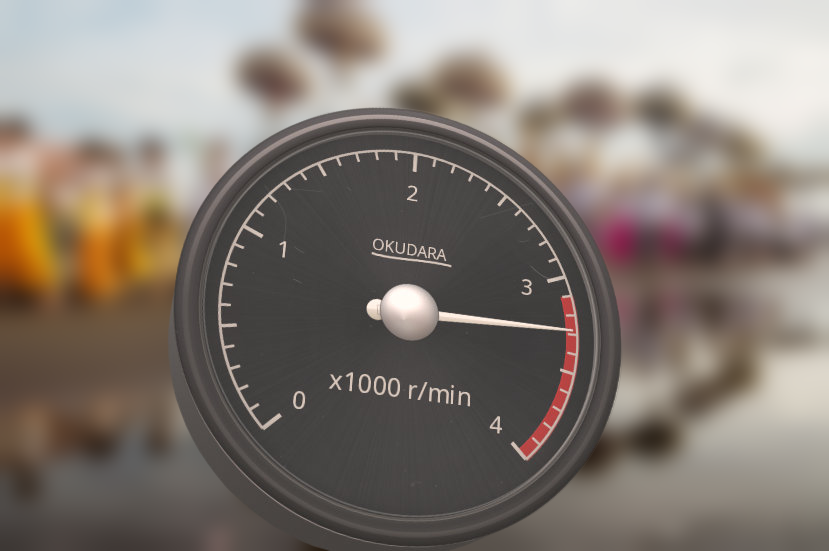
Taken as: rpm 3300
